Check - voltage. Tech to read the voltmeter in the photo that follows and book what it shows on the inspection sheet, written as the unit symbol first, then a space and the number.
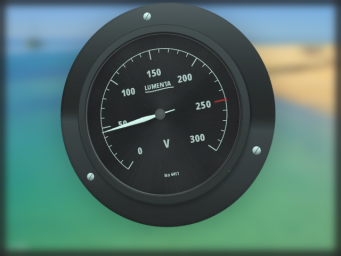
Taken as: V 45
